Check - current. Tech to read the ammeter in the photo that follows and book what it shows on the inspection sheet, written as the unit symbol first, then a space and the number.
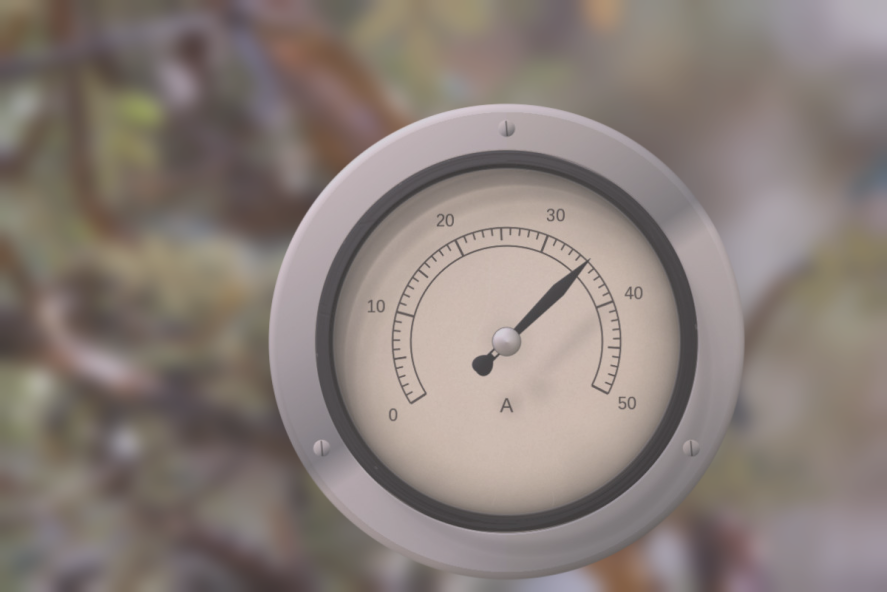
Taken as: A 35
